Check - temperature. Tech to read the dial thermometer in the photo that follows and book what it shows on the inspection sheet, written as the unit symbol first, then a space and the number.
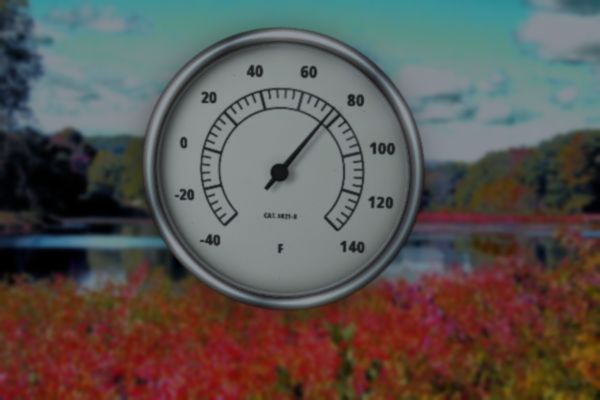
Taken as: °F 76
